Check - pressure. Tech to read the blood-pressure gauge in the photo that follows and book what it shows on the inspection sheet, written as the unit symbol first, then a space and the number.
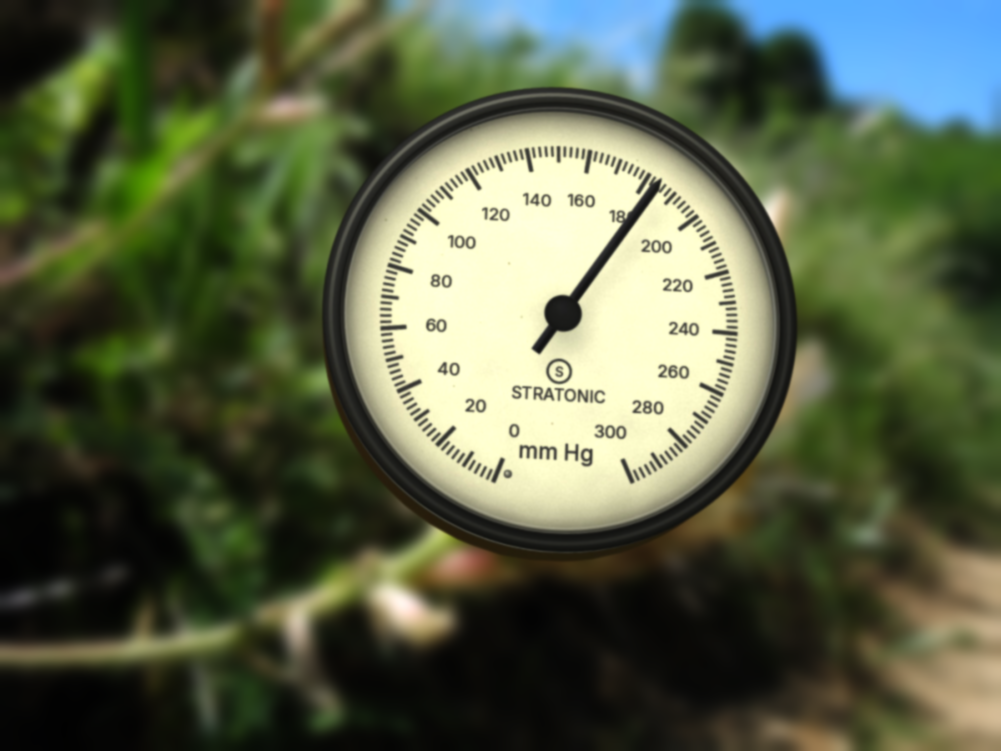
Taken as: mmHg 184
